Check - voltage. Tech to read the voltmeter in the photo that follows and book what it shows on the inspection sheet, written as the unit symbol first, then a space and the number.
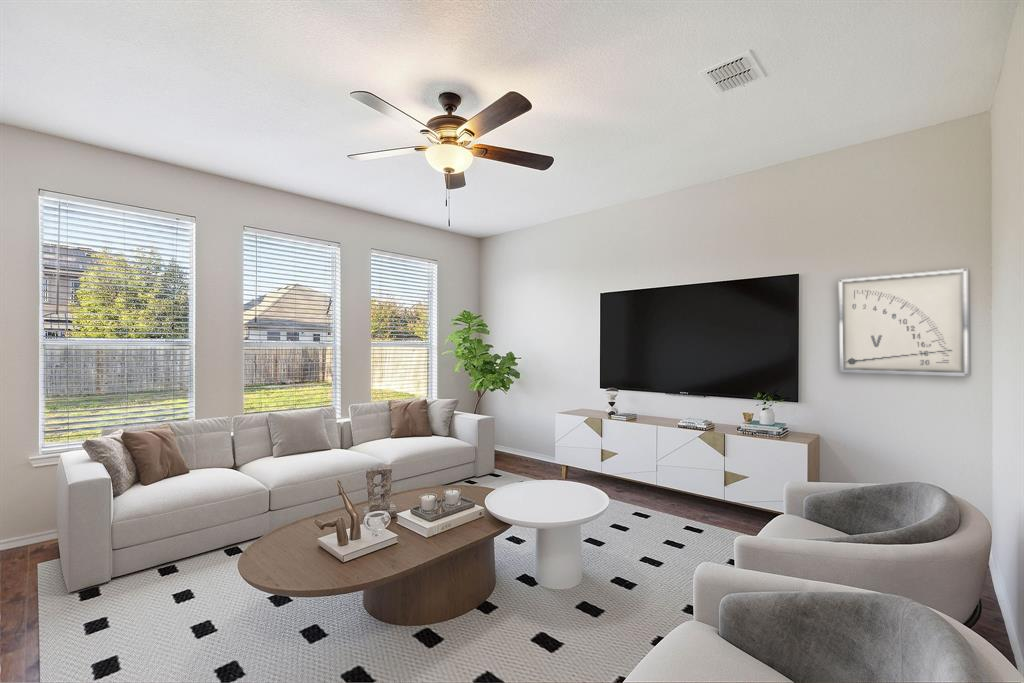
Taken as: V 18
